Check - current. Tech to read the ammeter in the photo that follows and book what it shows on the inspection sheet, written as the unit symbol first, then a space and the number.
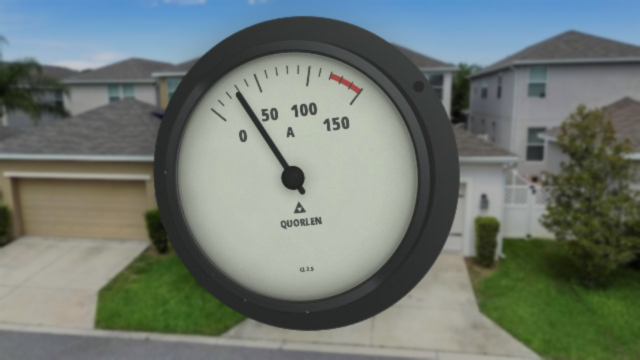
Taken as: A 30
